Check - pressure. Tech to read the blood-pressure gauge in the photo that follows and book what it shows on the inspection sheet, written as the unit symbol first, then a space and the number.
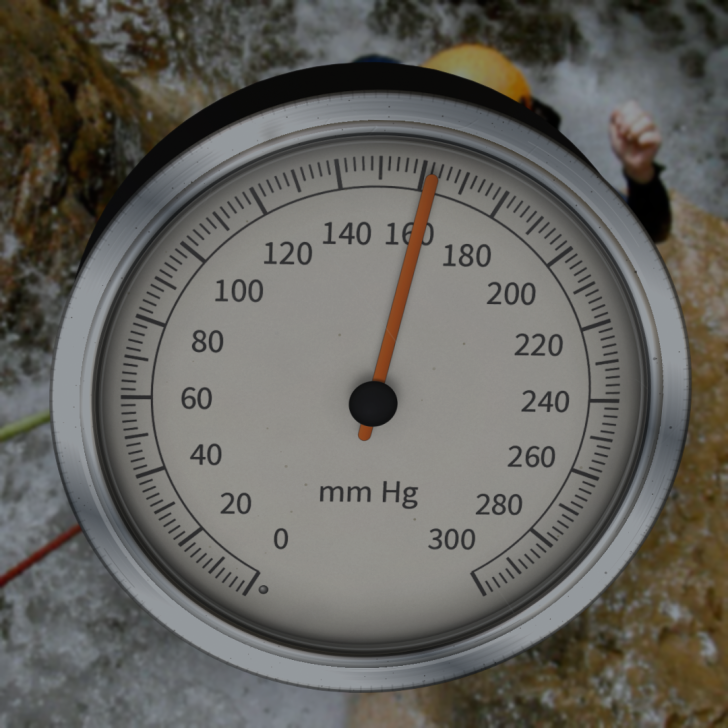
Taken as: mmHg 162
